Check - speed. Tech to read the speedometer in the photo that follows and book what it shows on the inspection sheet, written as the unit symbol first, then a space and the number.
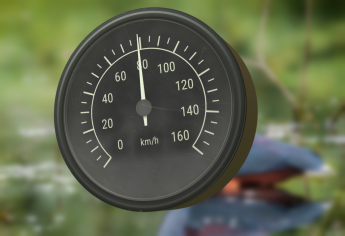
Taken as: km/h 80
